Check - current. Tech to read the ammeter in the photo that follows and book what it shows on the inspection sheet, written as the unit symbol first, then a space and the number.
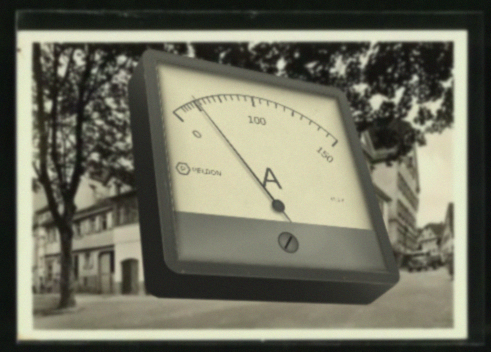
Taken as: A 50
